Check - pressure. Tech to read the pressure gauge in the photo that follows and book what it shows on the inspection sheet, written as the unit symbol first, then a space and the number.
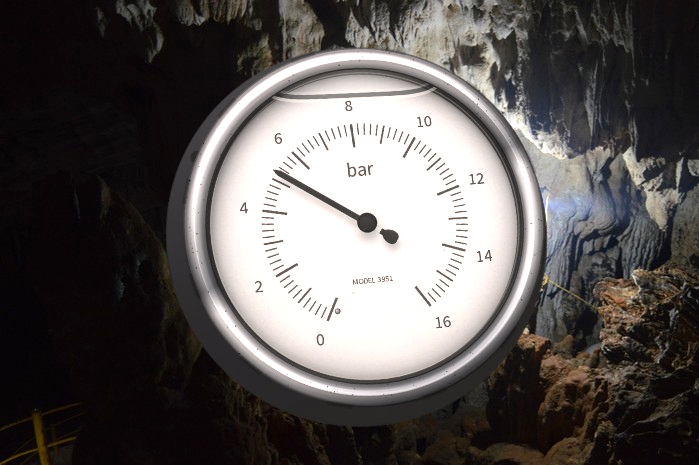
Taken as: bar 5.2
